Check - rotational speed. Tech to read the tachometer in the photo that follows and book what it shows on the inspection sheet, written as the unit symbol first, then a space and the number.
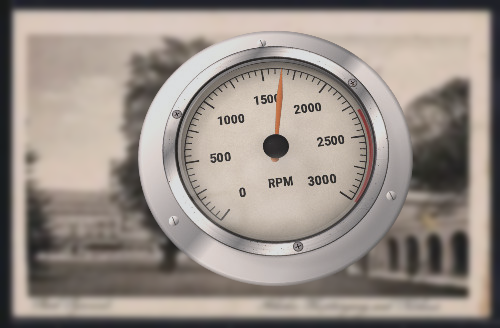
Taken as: rpm 1650
